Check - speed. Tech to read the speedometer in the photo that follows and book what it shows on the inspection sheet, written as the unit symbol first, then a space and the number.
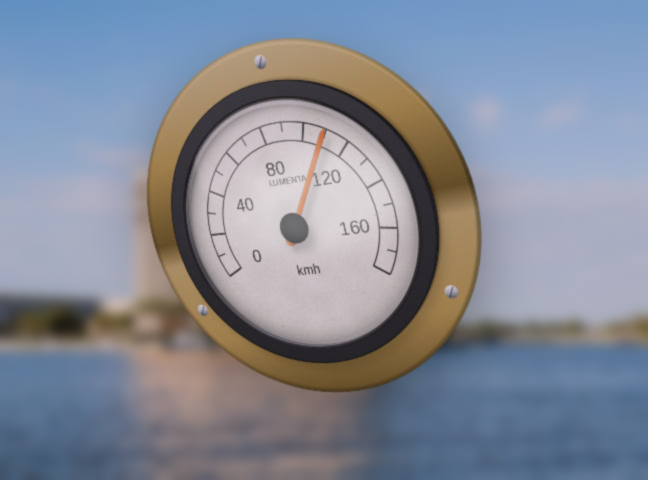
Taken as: km/h 110
